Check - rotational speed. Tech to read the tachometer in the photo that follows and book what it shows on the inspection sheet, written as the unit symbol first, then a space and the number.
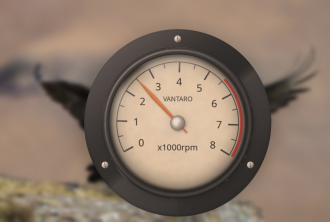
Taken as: rpm 2500
